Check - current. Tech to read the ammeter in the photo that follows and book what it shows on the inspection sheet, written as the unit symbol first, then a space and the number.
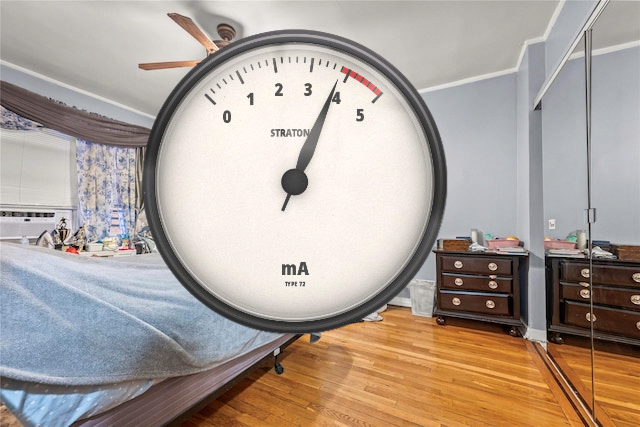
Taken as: mA 3.8
